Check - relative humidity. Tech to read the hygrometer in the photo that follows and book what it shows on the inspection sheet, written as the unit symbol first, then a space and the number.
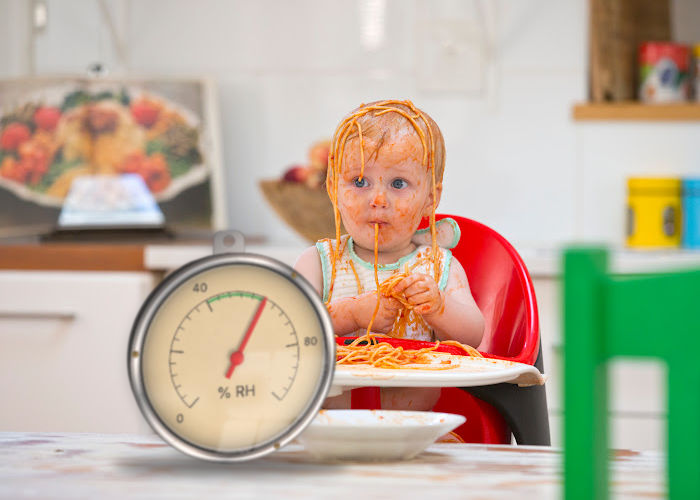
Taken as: % 60
